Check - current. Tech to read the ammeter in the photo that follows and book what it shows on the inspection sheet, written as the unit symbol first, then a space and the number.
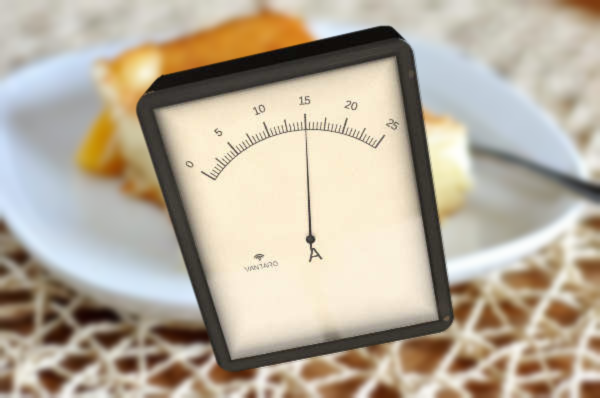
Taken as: A 15
